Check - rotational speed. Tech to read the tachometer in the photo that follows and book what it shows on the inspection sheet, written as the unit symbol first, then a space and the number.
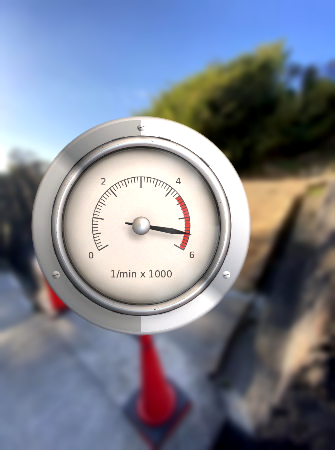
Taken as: rpm 5500
